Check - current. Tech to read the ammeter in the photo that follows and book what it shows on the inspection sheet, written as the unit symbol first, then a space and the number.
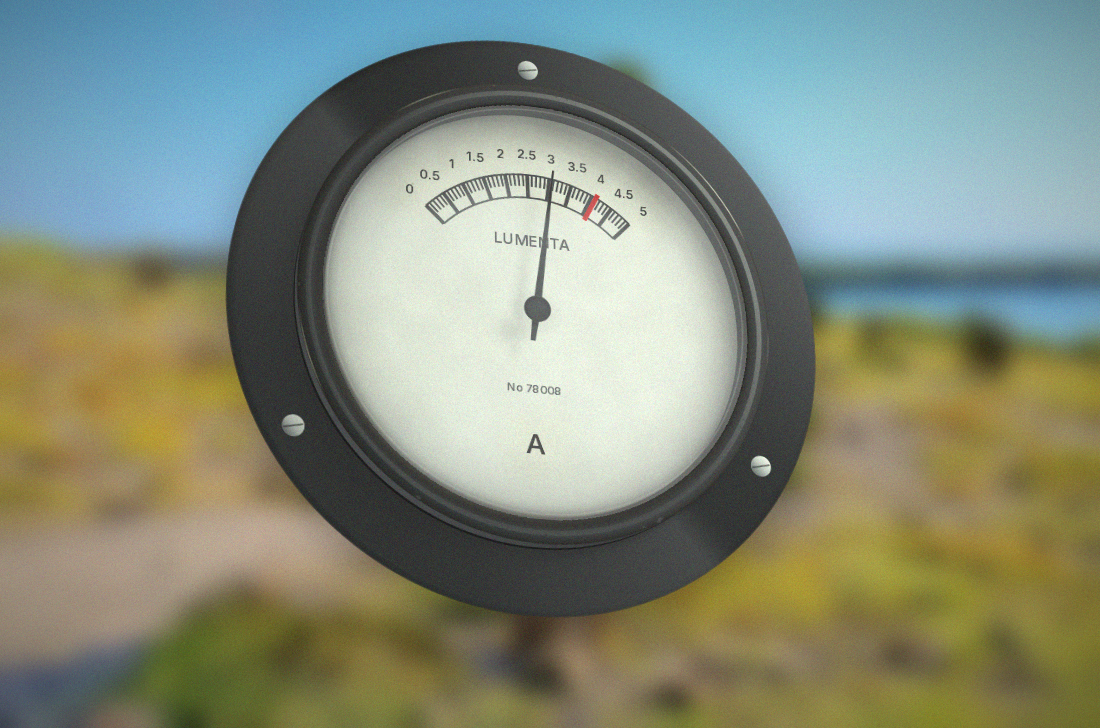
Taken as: A 3
